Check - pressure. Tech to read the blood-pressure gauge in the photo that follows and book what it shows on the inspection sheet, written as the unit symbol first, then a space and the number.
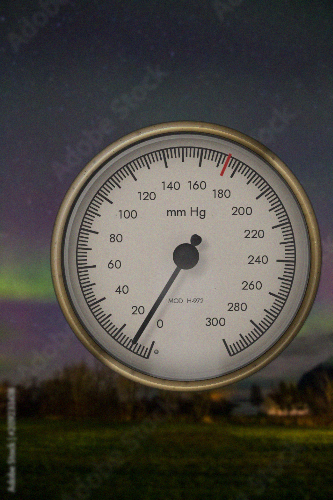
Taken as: mmHg 10
